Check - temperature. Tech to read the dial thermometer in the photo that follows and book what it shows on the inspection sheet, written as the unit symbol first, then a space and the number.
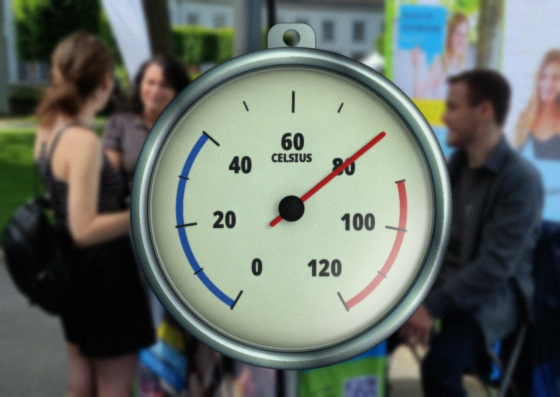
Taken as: °C 80
